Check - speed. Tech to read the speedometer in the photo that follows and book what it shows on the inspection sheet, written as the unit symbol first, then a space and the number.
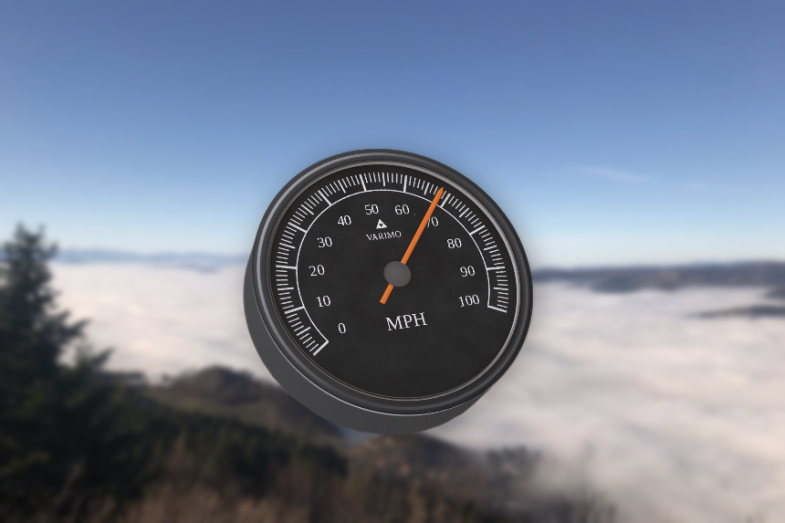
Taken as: mph 68
